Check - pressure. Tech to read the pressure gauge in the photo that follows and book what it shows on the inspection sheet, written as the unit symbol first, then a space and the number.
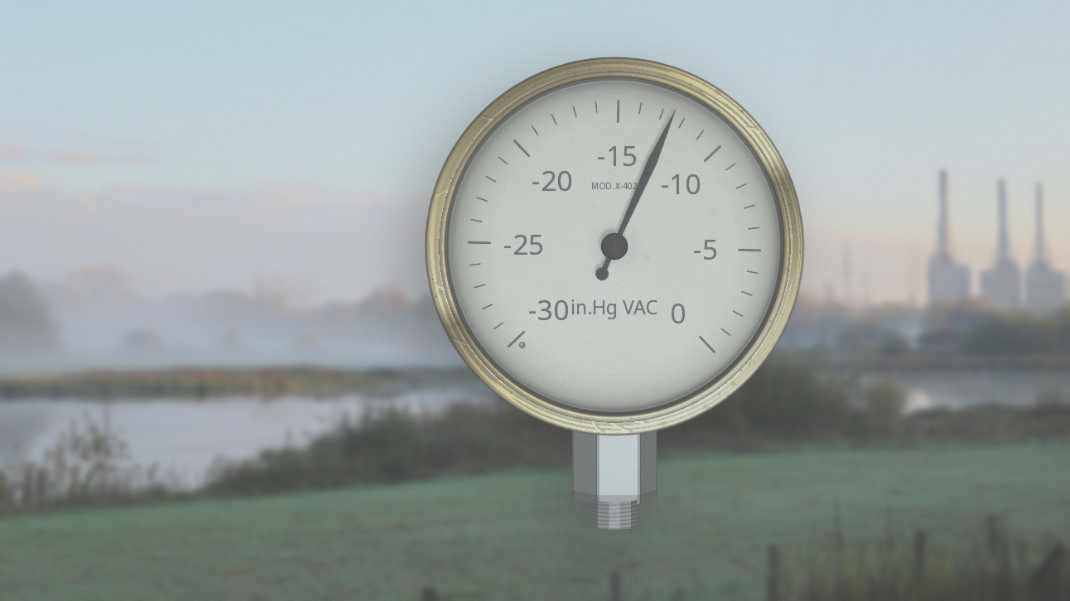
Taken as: inHg -12.5
